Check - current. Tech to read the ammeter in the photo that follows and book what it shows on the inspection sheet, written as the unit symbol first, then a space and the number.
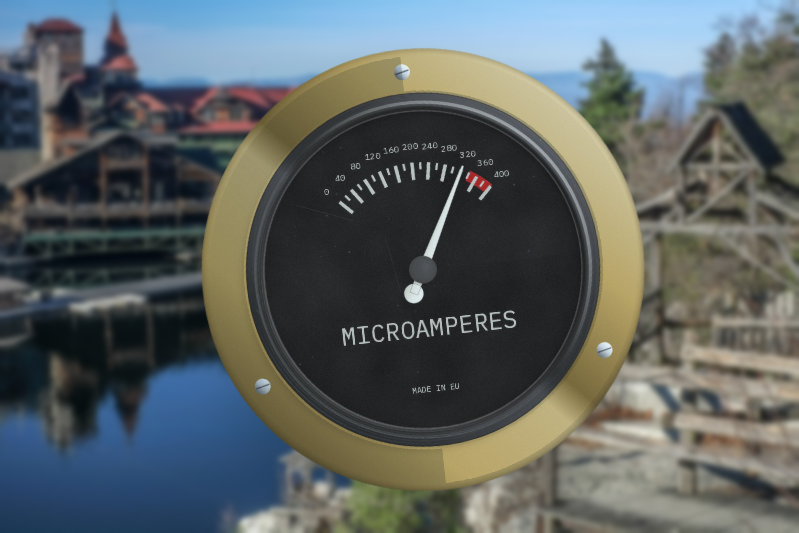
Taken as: µA 320
